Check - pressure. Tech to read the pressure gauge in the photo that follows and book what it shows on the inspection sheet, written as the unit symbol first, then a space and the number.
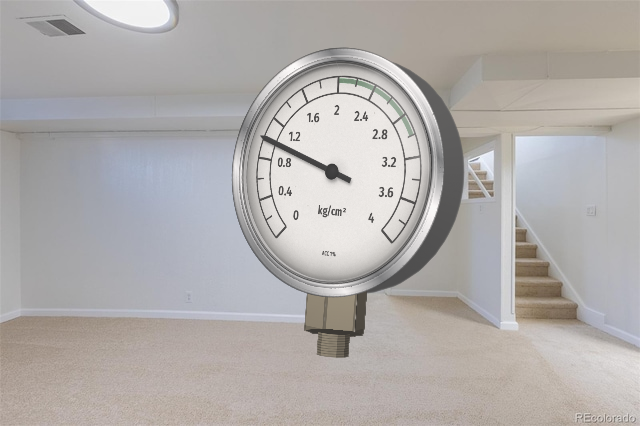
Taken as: kg/cm² 1
